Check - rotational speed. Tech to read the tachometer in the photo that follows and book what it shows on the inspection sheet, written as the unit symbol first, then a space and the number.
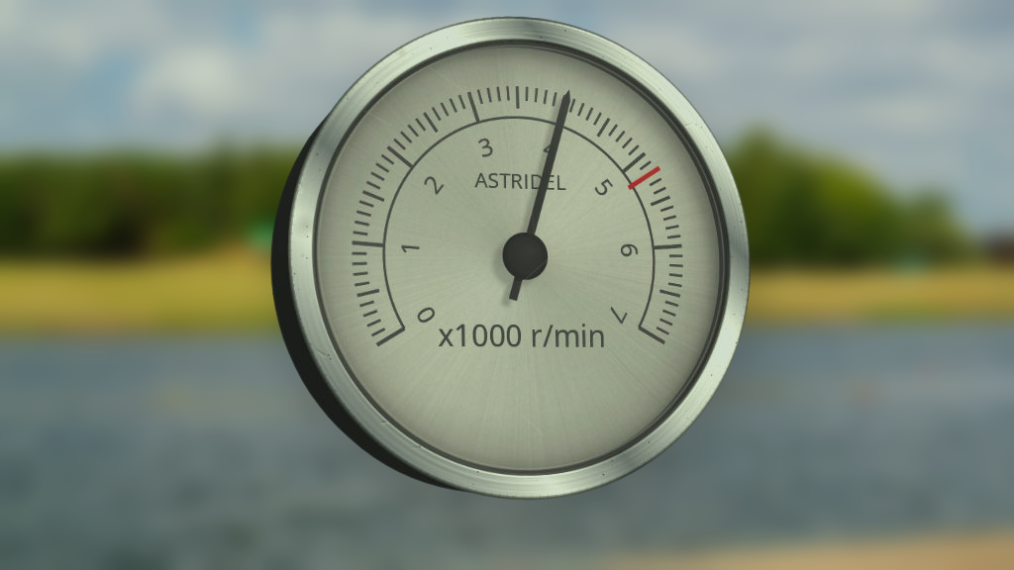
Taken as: rpm 4000
